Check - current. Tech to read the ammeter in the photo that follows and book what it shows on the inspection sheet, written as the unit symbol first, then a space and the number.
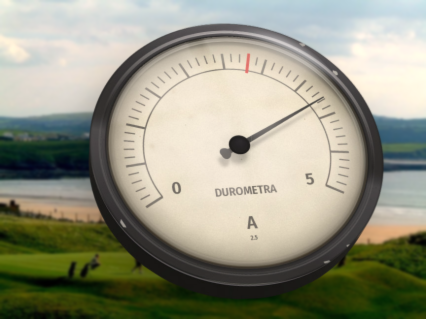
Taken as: A 3.8
